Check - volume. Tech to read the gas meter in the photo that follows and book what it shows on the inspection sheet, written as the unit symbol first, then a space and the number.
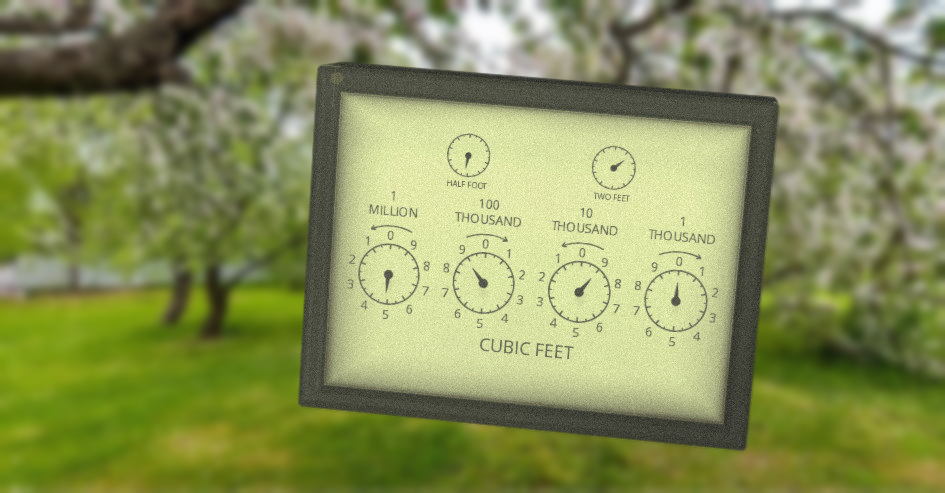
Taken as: ft³ 489000
